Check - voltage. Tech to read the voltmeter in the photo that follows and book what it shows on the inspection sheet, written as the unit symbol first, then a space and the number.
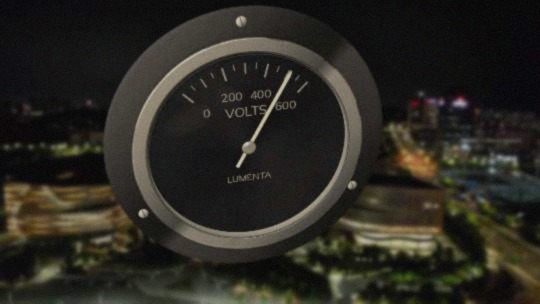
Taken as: V 500
